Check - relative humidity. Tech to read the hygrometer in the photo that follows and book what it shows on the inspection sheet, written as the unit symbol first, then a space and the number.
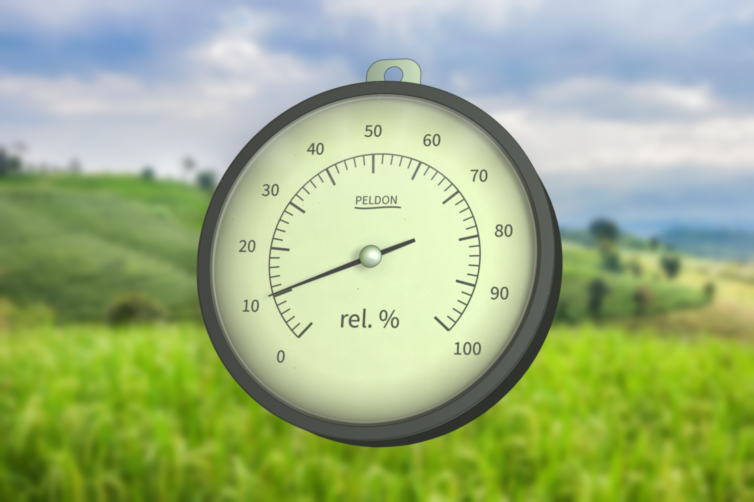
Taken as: % 10
